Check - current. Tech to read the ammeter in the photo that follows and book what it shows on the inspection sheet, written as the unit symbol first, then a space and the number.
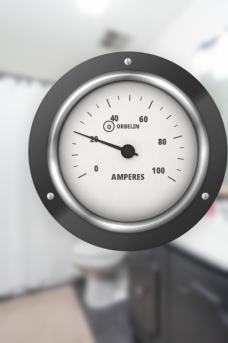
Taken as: A 20
